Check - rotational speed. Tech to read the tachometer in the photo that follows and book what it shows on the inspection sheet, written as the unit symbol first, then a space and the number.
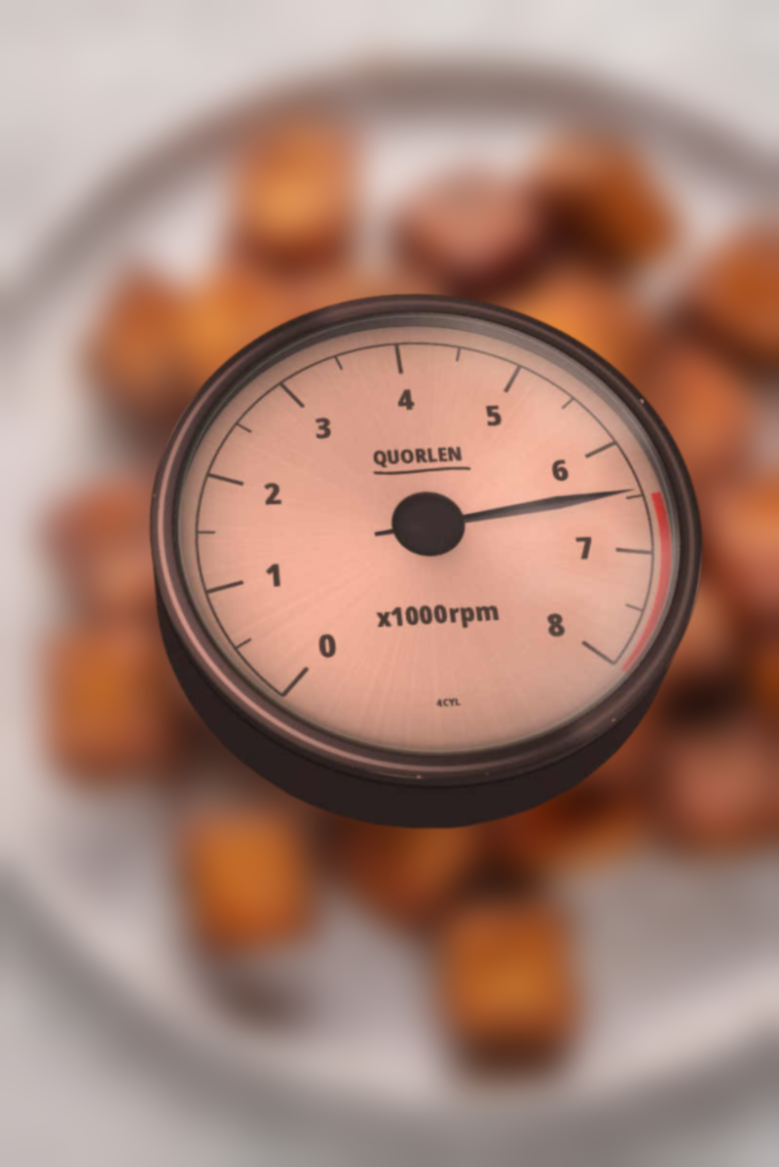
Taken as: rpm 6500
